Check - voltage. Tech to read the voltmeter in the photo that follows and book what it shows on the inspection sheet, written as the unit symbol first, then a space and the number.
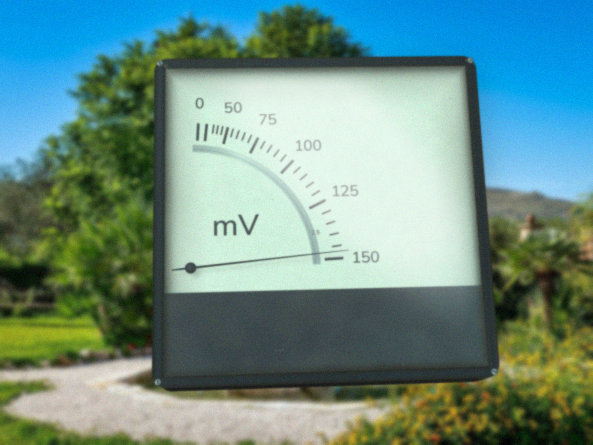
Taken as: mV 147.5
